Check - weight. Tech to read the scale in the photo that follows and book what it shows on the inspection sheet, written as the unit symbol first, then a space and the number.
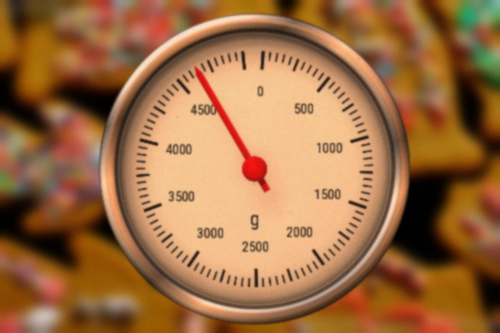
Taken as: g 4650
